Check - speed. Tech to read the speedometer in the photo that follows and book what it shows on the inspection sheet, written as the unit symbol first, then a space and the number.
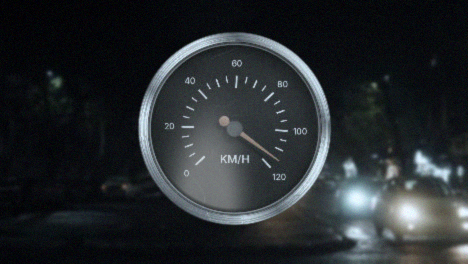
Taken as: km/h 115
